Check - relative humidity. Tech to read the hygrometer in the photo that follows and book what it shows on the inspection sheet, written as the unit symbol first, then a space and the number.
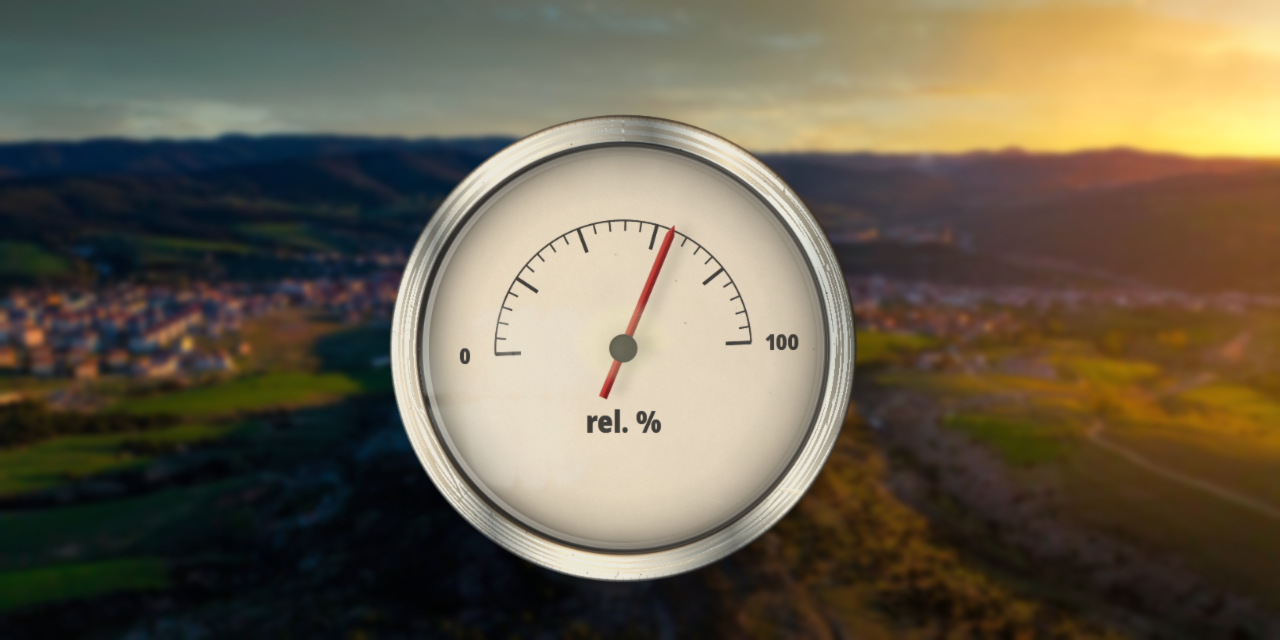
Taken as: % 64
